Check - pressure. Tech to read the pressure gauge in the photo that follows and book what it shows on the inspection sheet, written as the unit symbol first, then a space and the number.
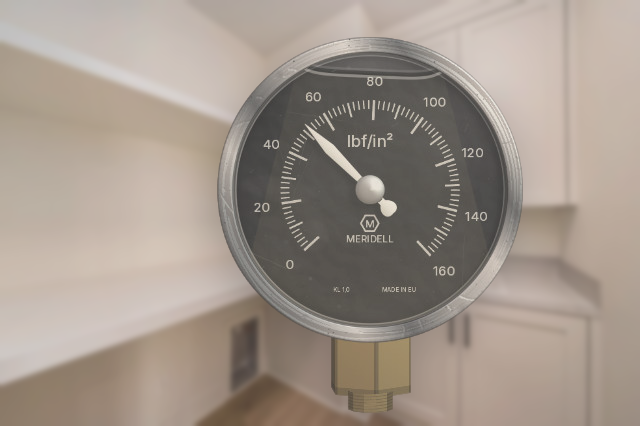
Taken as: psi 52
